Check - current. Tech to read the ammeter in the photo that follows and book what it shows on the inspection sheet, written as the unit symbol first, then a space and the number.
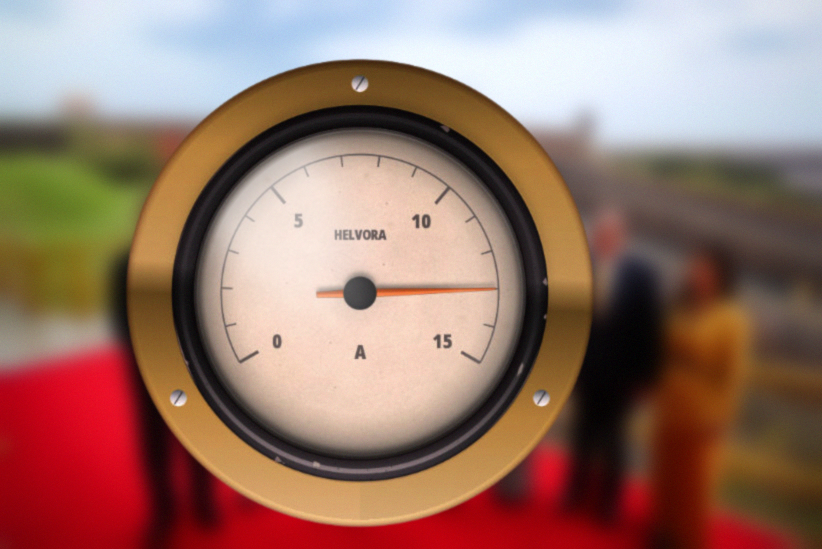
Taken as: A 13
